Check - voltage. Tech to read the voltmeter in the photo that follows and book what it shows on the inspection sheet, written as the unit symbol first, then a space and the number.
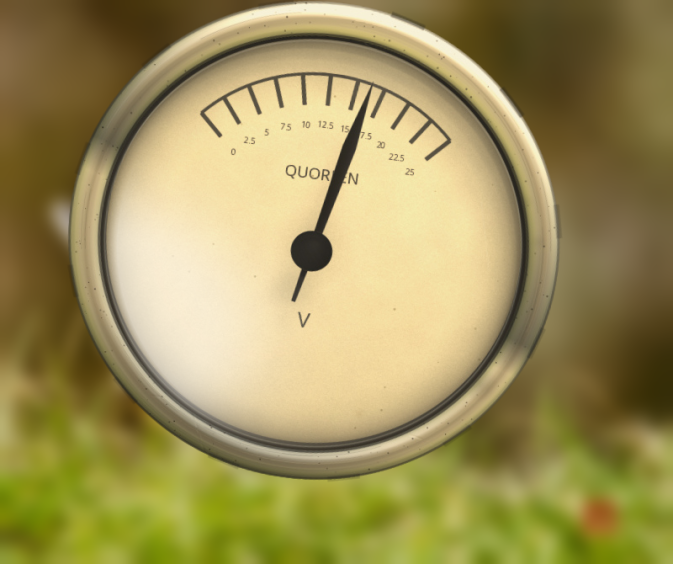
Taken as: V 16.25
